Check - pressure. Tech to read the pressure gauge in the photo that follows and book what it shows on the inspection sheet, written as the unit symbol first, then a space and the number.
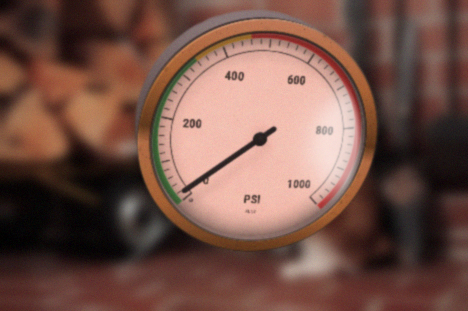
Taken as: psi 20
